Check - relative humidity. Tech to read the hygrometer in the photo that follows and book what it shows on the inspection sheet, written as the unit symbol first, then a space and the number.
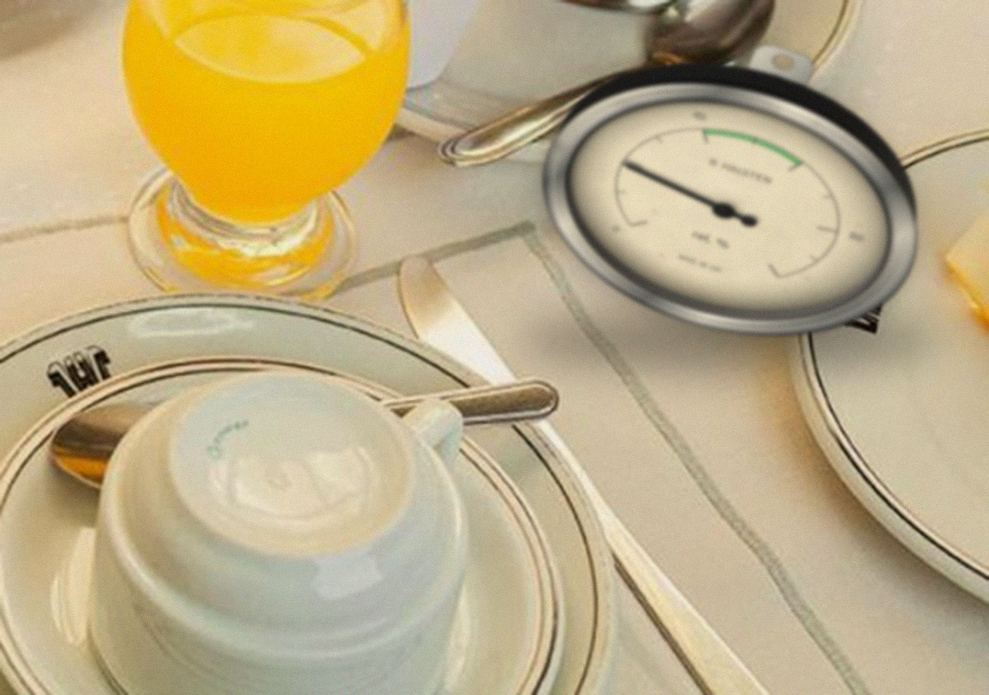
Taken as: % 20
